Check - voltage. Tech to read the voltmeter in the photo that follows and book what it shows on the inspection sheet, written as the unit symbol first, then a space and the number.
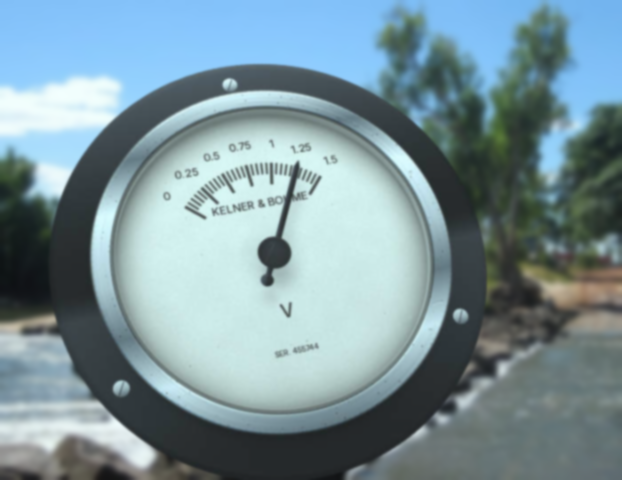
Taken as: V 1.25
